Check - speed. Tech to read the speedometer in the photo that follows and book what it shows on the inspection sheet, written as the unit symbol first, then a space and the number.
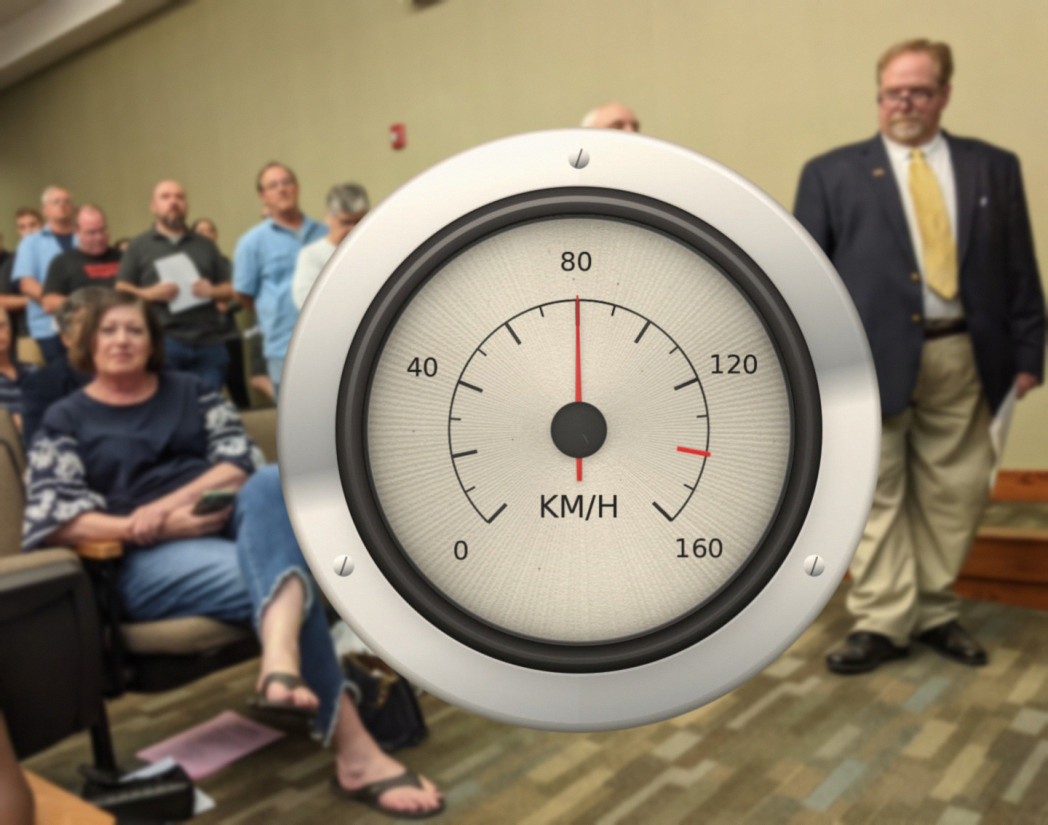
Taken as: km/h 80
